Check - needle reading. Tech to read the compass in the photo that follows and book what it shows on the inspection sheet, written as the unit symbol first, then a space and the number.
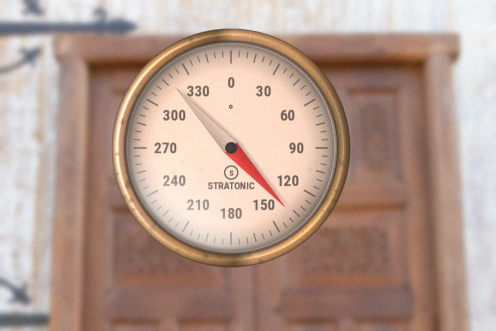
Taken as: ° 137.5
